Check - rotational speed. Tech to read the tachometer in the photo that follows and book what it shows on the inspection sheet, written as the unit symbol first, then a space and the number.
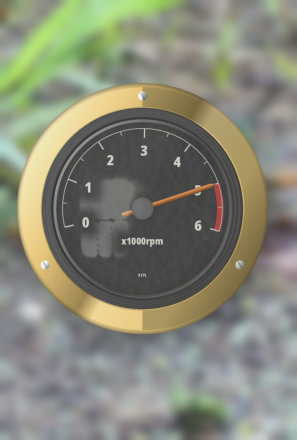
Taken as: rpm 5000
